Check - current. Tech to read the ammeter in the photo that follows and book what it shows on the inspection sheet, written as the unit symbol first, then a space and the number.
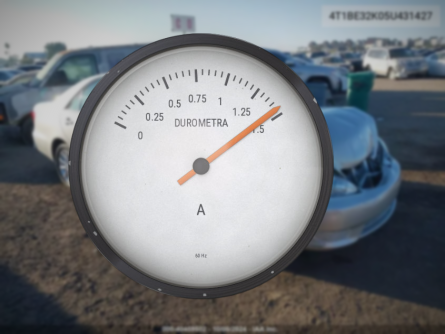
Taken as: A 1.45
